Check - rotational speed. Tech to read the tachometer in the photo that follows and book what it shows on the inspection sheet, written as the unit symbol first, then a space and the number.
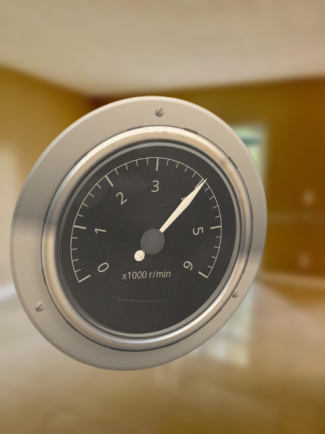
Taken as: rpm 4000
